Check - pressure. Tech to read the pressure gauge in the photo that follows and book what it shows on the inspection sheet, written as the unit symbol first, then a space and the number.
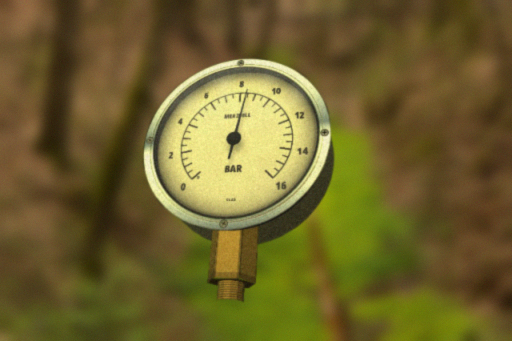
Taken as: bar 8.5
